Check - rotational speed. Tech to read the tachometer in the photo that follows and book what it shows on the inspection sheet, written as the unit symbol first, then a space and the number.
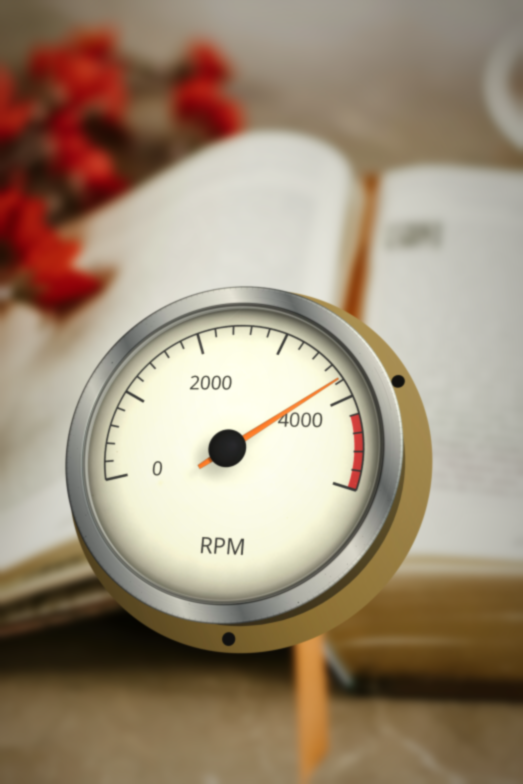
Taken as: rpm 3800
